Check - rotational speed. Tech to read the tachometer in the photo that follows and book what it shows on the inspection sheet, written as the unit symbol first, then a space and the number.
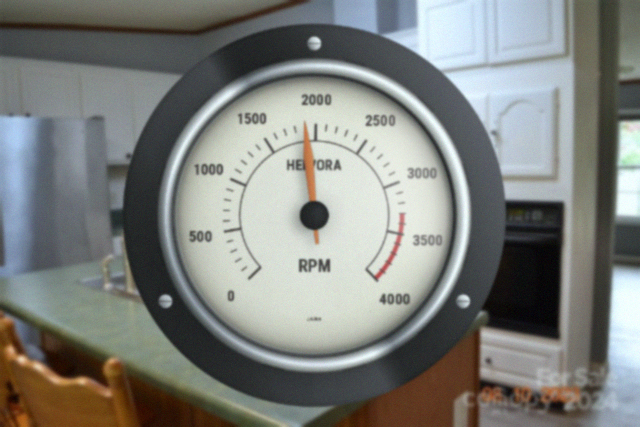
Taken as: rpm 1900
